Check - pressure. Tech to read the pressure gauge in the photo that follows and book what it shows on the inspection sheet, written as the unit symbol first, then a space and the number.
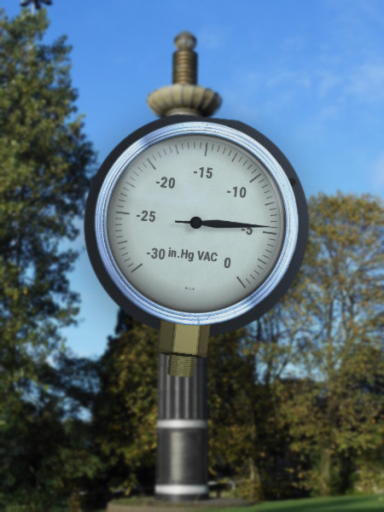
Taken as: inHg -5.5
